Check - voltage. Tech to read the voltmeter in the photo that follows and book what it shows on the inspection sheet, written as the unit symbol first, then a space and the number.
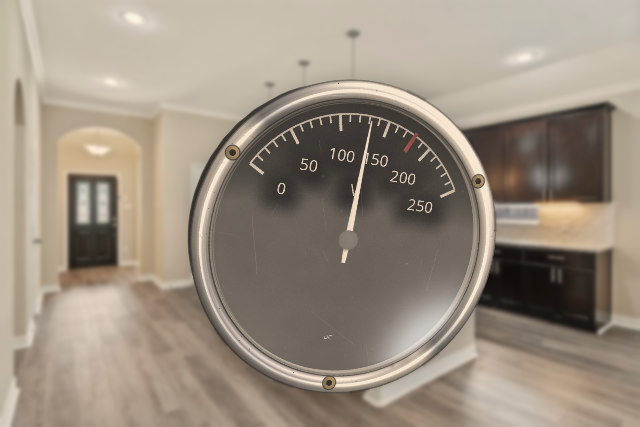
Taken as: V 130
